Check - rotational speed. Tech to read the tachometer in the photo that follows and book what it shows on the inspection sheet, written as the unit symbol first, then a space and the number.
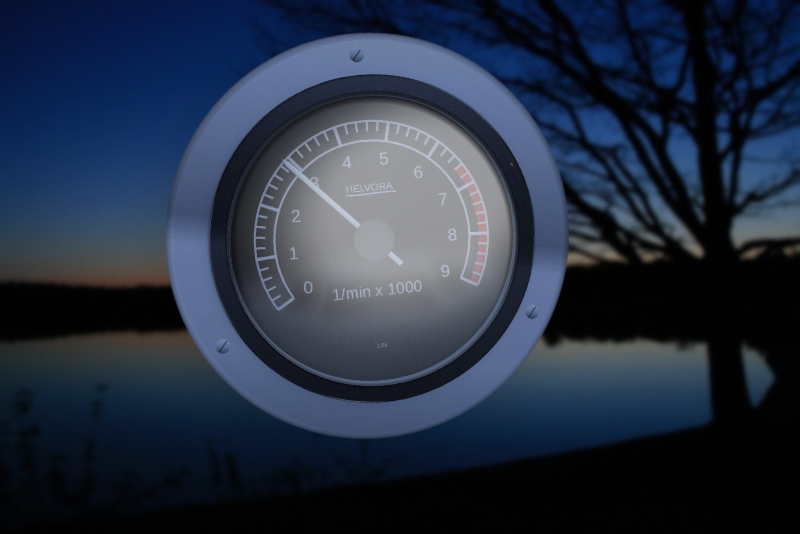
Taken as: rpm 2900
